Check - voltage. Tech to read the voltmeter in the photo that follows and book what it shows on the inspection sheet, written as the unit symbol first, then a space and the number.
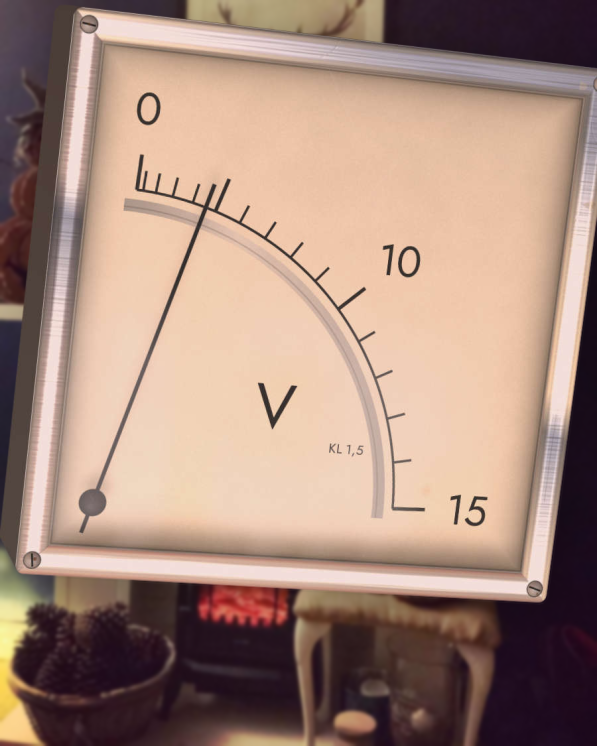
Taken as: V 4.5
